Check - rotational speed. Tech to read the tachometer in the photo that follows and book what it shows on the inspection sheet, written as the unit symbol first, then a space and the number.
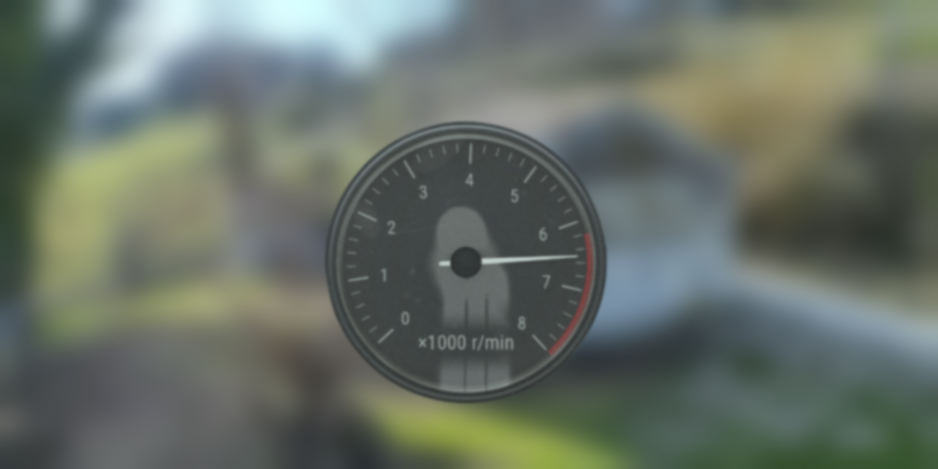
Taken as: rpm 6500
